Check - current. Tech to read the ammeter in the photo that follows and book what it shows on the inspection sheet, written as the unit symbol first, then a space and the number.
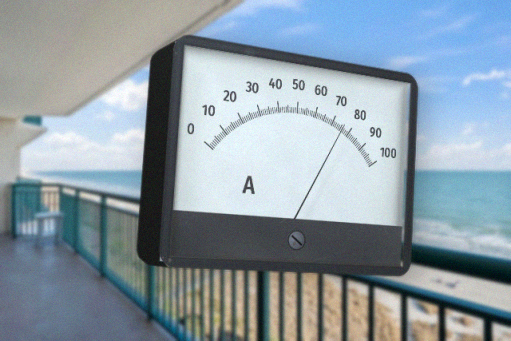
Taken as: A 75
